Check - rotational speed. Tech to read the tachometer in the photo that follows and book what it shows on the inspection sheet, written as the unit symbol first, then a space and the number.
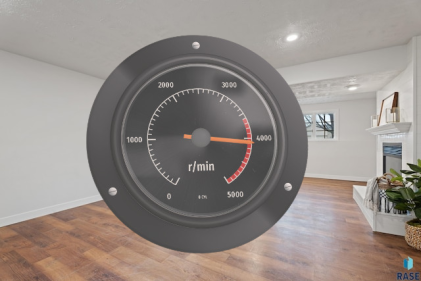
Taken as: rpm 4100
